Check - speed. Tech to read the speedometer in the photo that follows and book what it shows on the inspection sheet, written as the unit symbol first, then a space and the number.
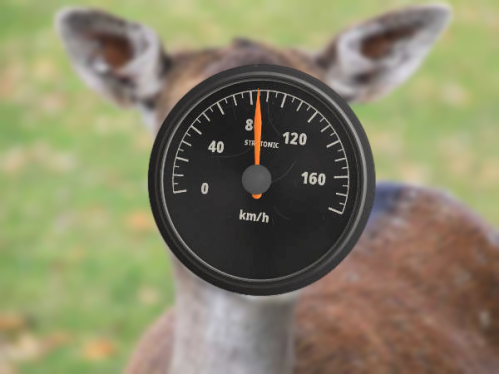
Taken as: km/h 85
